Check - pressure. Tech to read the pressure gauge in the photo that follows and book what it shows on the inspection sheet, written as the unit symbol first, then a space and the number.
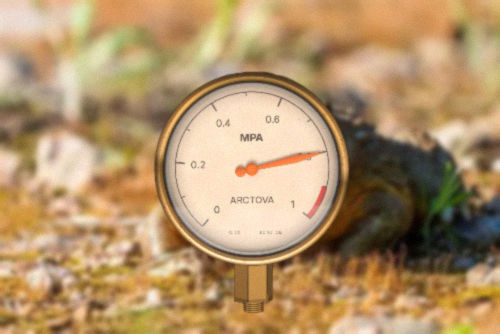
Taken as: MPa 0.8
